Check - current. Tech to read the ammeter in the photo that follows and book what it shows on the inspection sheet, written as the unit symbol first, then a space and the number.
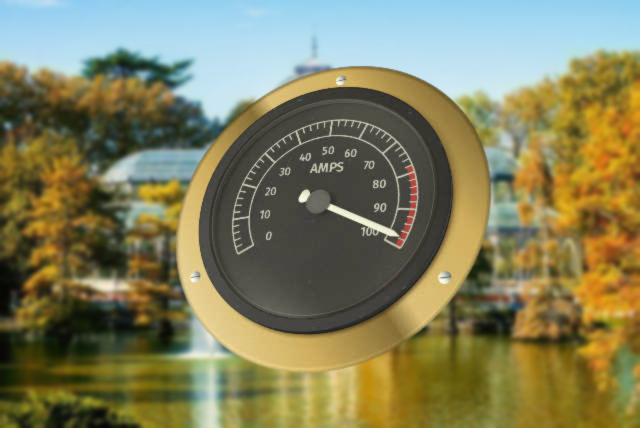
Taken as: A 98
